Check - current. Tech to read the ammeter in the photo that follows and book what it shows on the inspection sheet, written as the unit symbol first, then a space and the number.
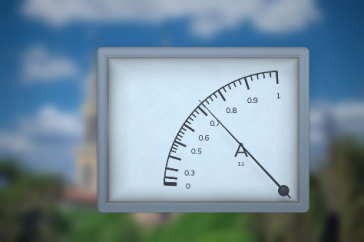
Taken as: A 0.72
